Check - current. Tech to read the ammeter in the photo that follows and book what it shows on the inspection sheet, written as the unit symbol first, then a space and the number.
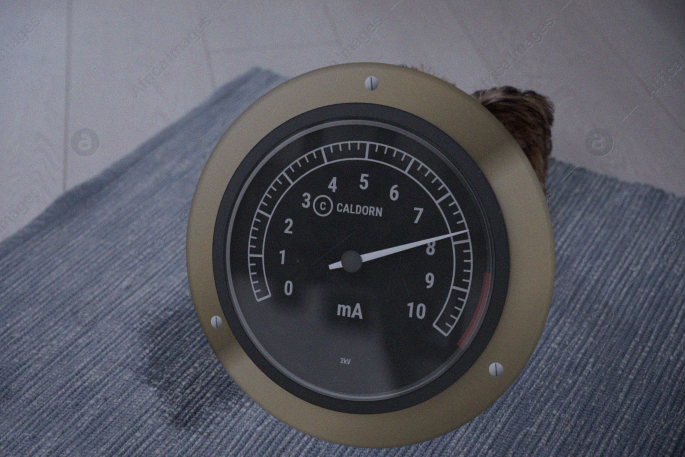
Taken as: mA 7.8
